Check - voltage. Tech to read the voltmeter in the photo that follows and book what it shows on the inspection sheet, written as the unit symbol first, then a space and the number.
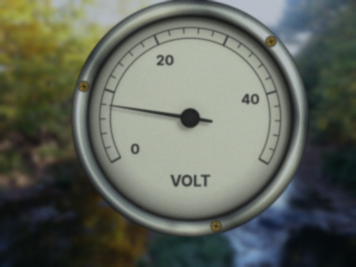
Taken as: V 8
